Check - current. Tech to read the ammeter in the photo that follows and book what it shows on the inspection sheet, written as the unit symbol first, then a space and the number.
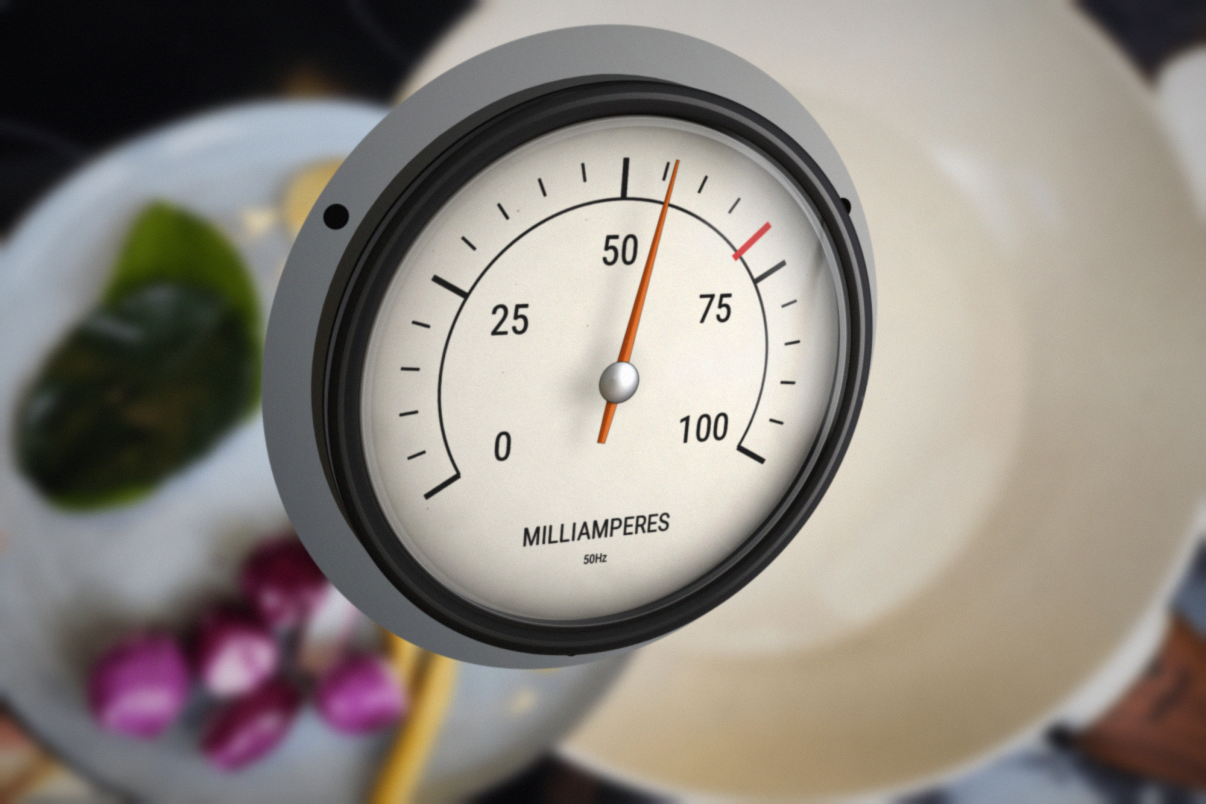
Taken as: mA 55
